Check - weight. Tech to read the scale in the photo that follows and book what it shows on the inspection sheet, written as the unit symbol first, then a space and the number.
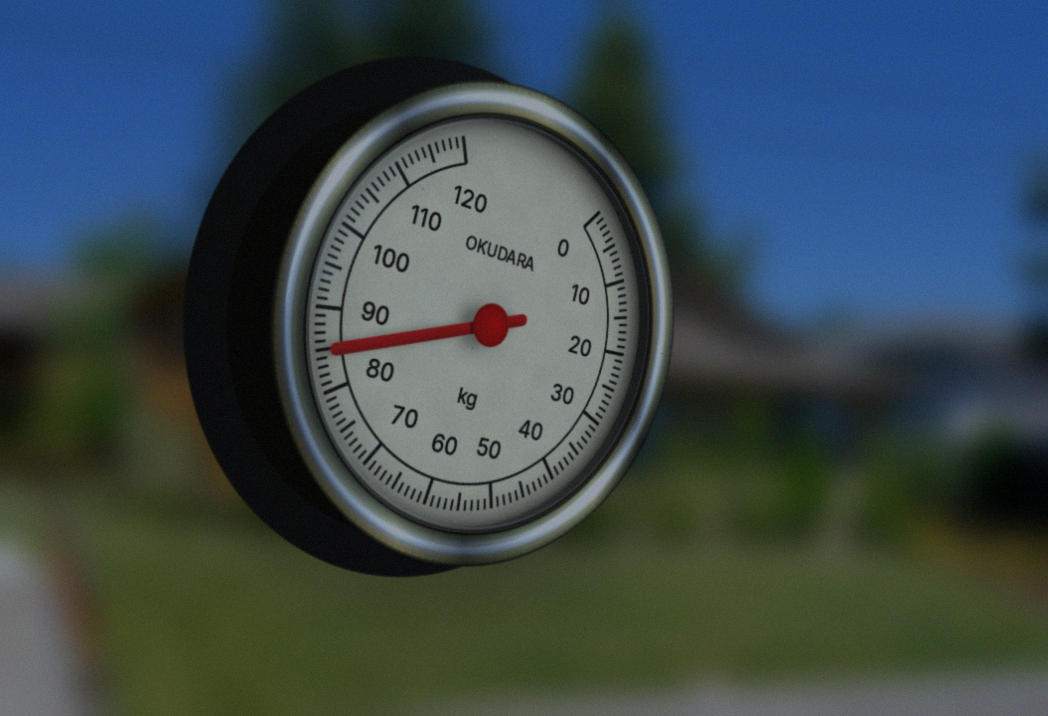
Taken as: kg 85
